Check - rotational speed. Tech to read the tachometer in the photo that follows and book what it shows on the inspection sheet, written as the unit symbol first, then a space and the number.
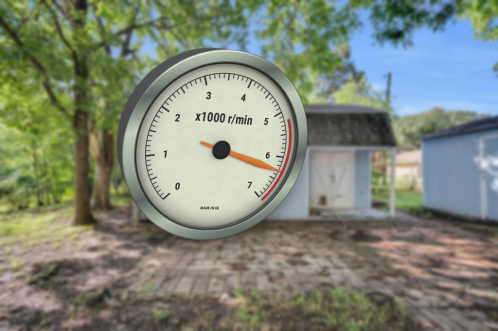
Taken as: rpm 6300
